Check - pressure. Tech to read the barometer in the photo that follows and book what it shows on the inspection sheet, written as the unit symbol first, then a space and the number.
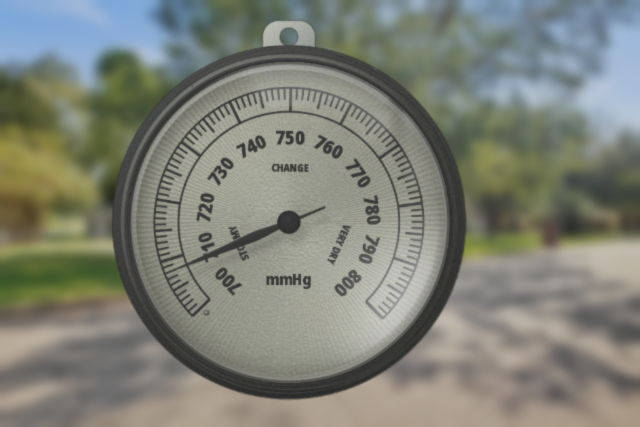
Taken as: mmHg 708
